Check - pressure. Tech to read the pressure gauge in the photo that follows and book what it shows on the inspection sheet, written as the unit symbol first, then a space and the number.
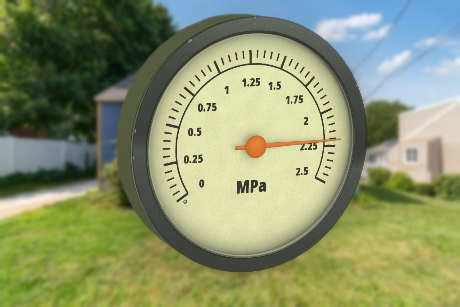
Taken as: MPa 2.2
